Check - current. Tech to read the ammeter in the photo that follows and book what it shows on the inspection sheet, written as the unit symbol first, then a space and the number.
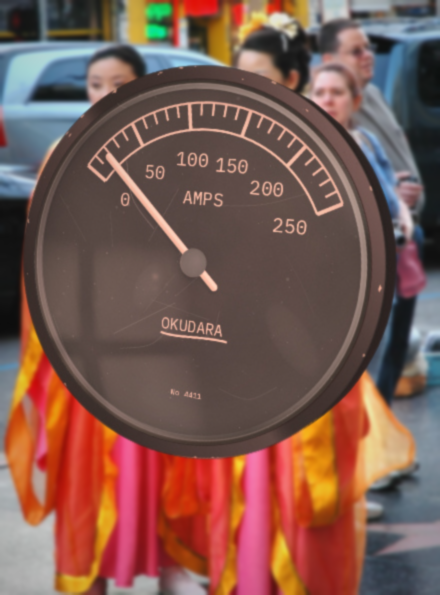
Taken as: A 20
